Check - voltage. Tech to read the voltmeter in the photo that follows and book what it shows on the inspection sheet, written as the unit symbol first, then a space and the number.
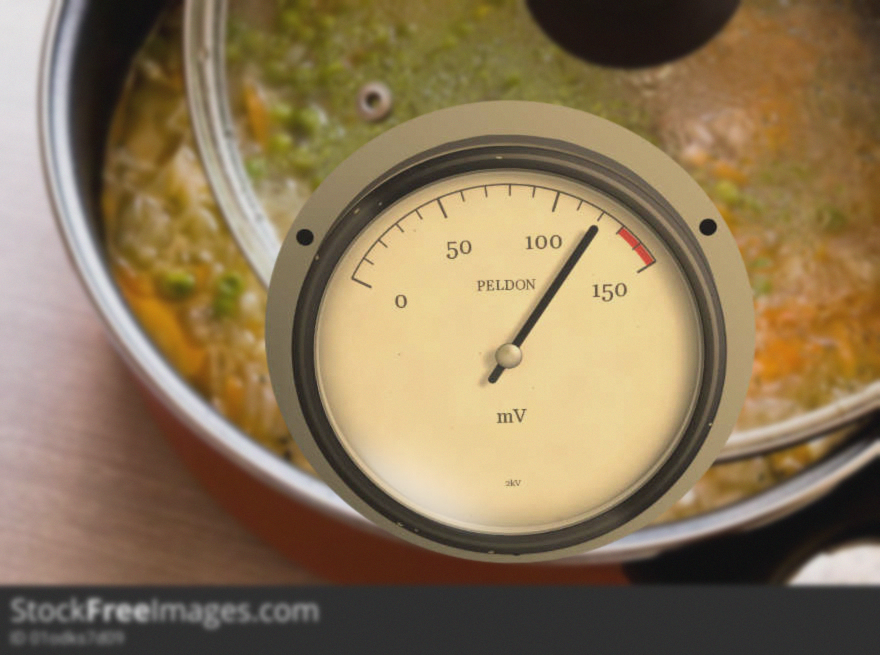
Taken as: mV 120
